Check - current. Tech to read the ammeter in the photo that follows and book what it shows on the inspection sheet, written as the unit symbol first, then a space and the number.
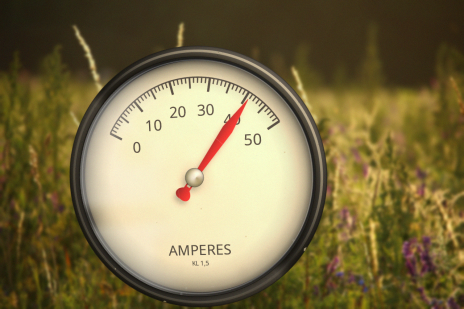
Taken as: A 41
